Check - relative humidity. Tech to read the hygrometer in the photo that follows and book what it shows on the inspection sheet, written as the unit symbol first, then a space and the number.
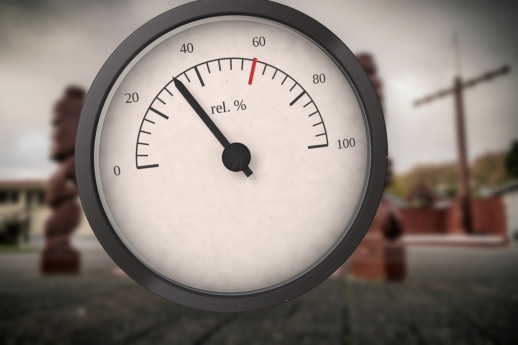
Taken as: % 32
